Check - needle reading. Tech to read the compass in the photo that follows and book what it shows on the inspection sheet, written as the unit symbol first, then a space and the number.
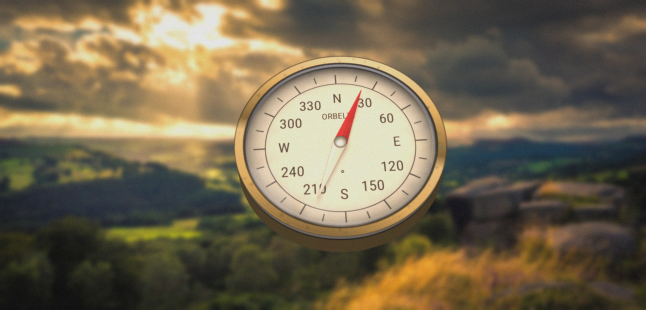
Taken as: ° 22.5
